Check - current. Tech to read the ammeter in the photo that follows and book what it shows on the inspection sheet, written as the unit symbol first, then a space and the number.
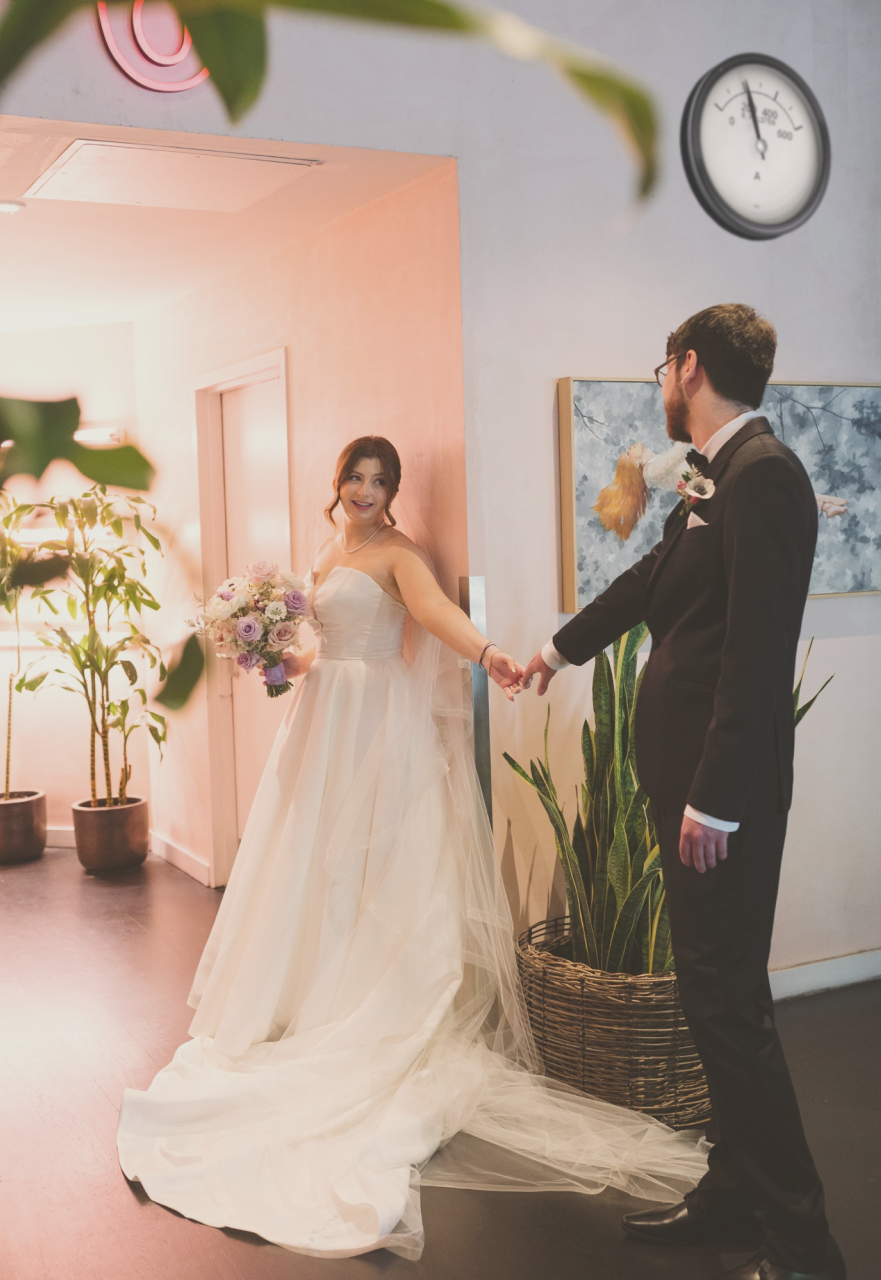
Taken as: A 200
